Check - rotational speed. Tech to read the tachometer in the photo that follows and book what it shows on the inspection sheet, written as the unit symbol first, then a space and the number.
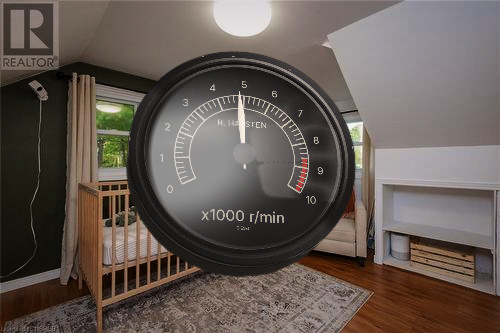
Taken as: rpm 4800
